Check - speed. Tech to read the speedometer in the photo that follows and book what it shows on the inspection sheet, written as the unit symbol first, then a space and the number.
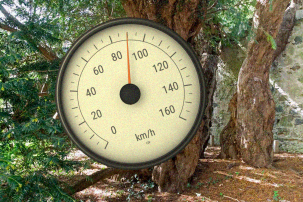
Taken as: km/h 90
